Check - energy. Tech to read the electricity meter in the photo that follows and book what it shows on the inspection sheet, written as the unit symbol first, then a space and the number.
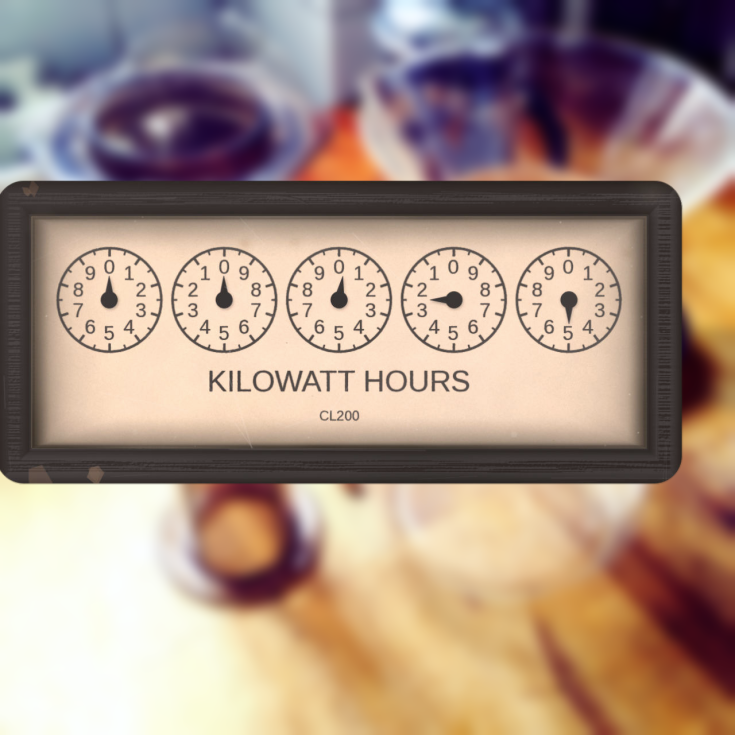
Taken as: kWh 25
